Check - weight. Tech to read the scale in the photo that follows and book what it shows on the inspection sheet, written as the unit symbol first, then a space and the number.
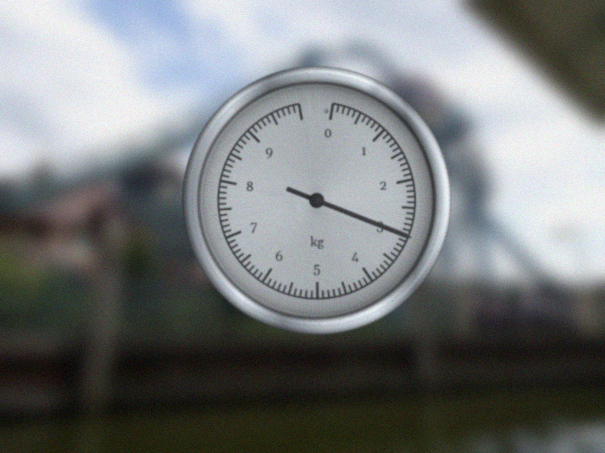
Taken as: kg 3
